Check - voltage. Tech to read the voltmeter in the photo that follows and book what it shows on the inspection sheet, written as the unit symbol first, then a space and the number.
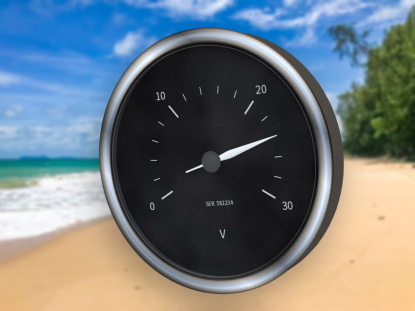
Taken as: V 24
